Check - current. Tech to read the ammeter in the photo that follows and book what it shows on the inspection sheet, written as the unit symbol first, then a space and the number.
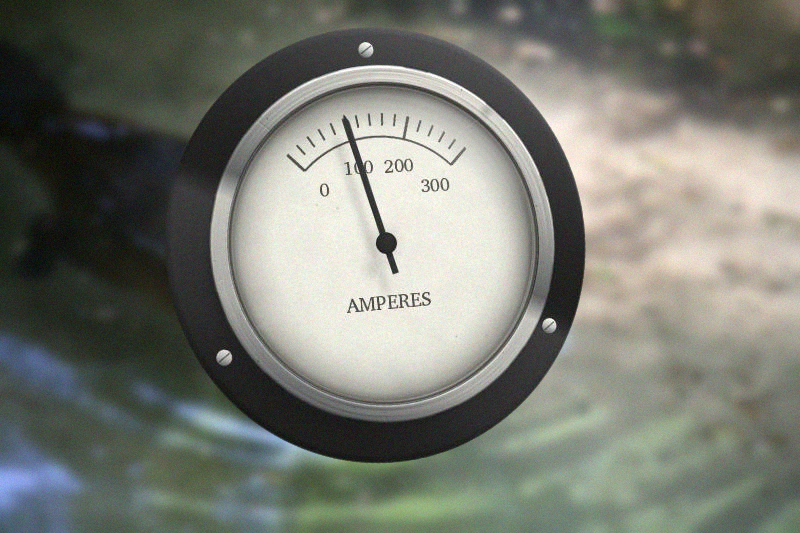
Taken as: A 100
